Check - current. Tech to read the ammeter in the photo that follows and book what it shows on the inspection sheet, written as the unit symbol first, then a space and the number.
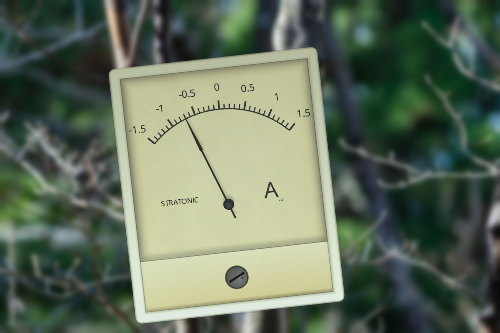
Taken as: A -0.7
